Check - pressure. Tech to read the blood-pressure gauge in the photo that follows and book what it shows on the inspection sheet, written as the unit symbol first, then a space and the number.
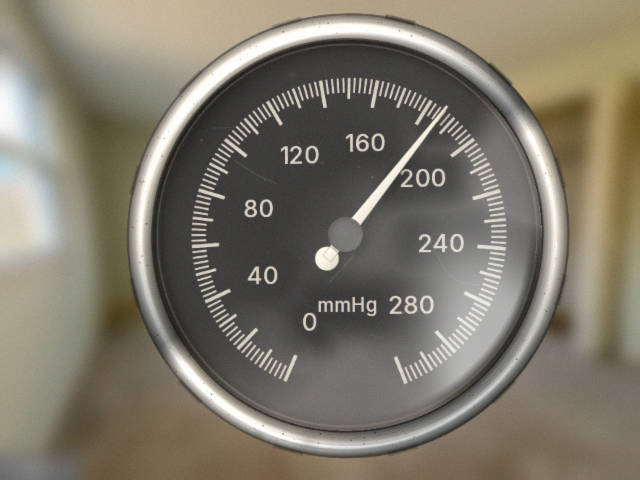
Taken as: mmHg 186
